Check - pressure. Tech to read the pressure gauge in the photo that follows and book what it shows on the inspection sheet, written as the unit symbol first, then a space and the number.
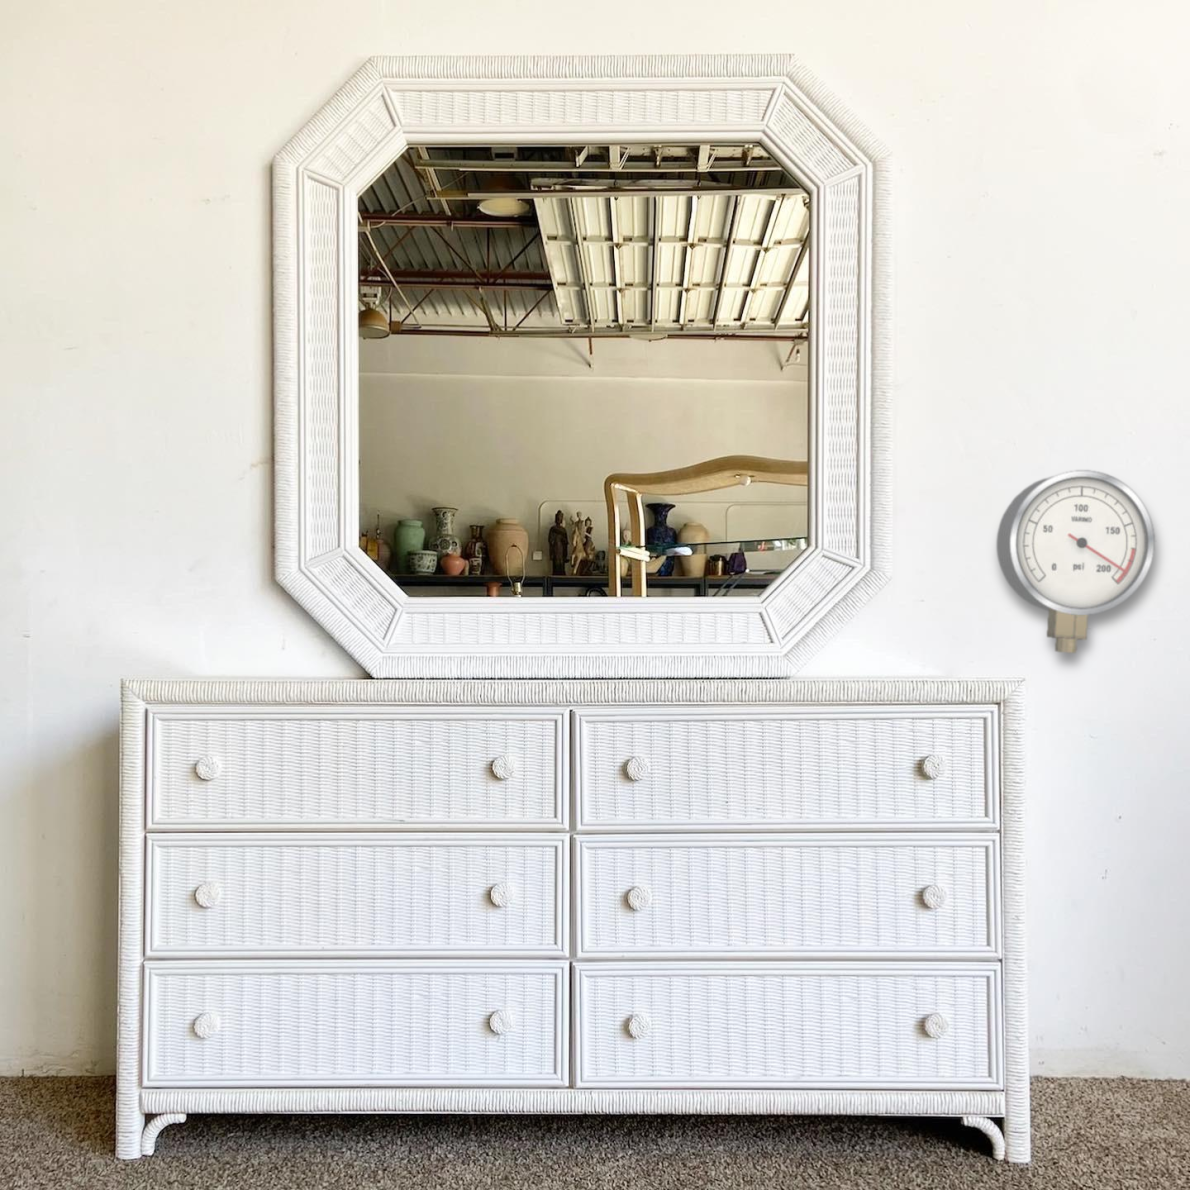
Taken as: psi 190
